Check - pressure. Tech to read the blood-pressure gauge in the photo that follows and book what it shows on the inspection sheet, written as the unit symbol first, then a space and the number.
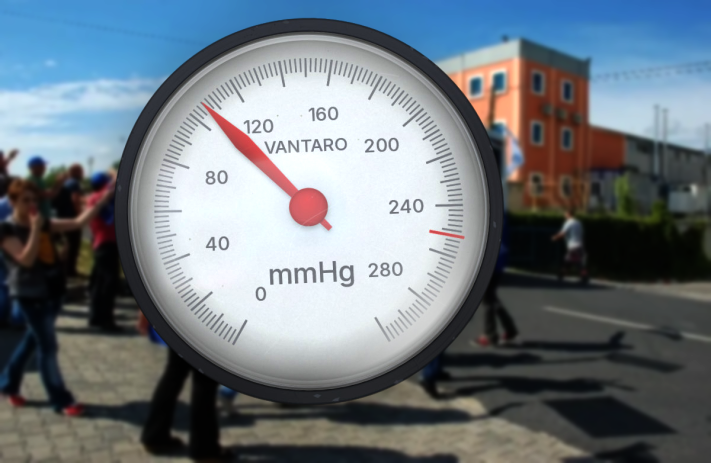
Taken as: mmHg 106
